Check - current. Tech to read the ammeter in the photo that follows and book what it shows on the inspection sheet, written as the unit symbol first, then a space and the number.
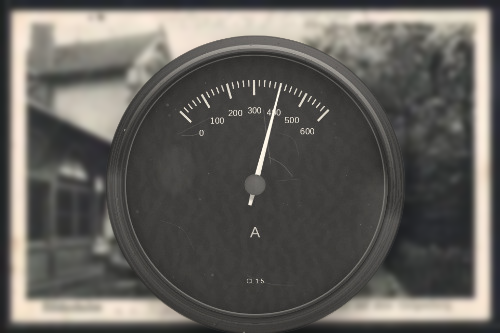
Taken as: A 400
